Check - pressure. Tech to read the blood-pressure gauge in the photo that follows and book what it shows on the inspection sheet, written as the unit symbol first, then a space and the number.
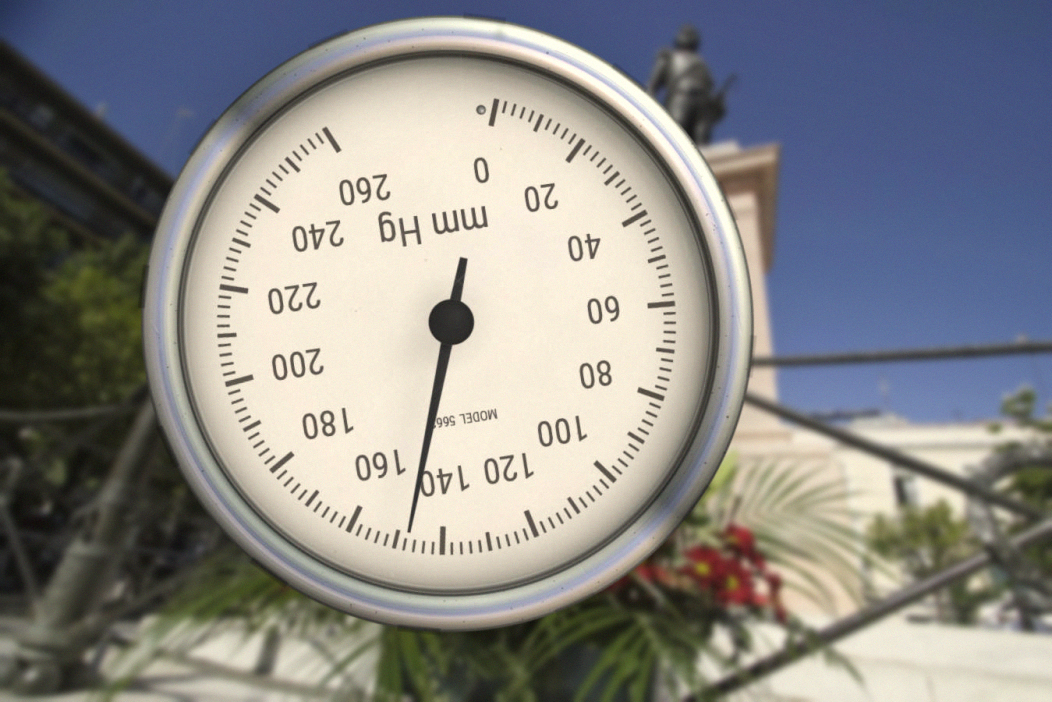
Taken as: mmHg 148
